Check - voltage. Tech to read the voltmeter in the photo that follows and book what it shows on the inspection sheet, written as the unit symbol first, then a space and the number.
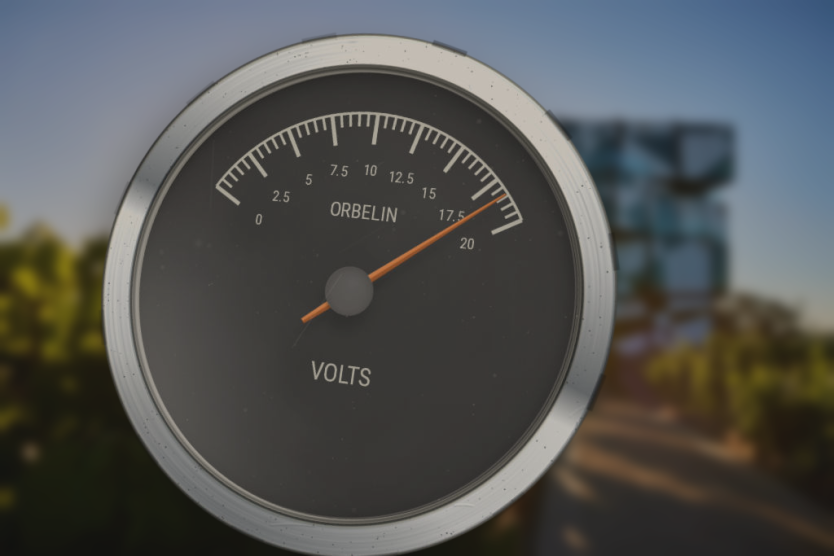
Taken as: V 18.5
